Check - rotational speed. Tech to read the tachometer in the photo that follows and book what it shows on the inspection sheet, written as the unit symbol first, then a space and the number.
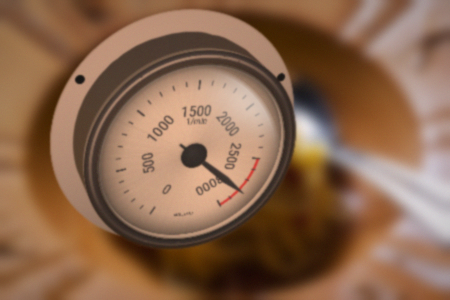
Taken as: rpm 2800
